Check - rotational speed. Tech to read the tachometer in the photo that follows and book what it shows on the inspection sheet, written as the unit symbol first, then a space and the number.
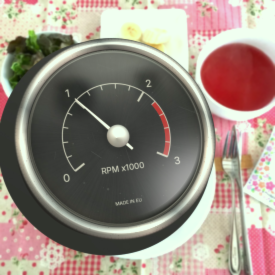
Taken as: rpm 1000
